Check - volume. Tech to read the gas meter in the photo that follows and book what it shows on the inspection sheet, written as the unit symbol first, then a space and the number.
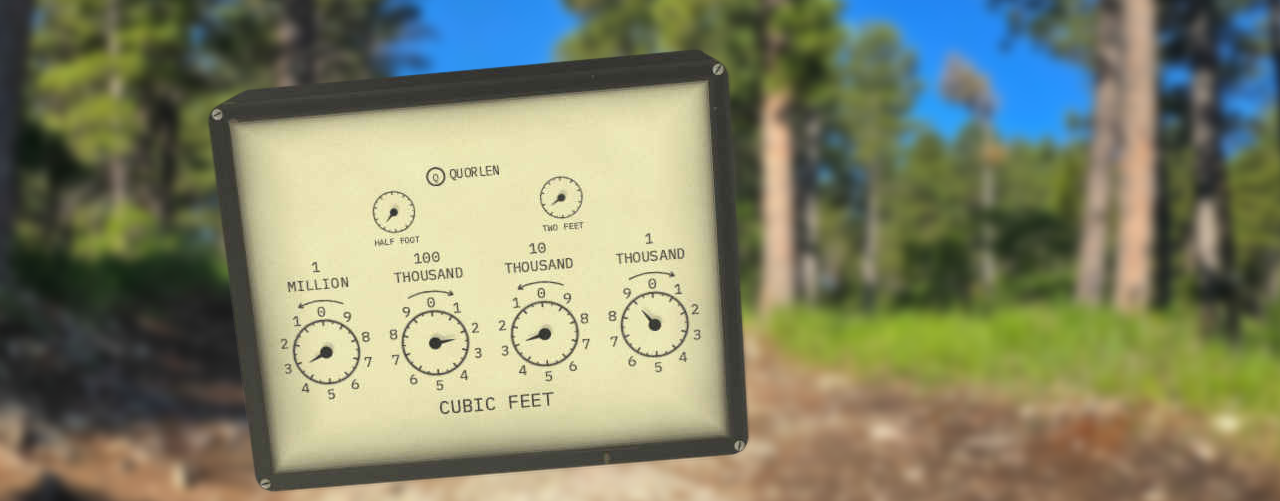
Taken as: ft³ 322900
